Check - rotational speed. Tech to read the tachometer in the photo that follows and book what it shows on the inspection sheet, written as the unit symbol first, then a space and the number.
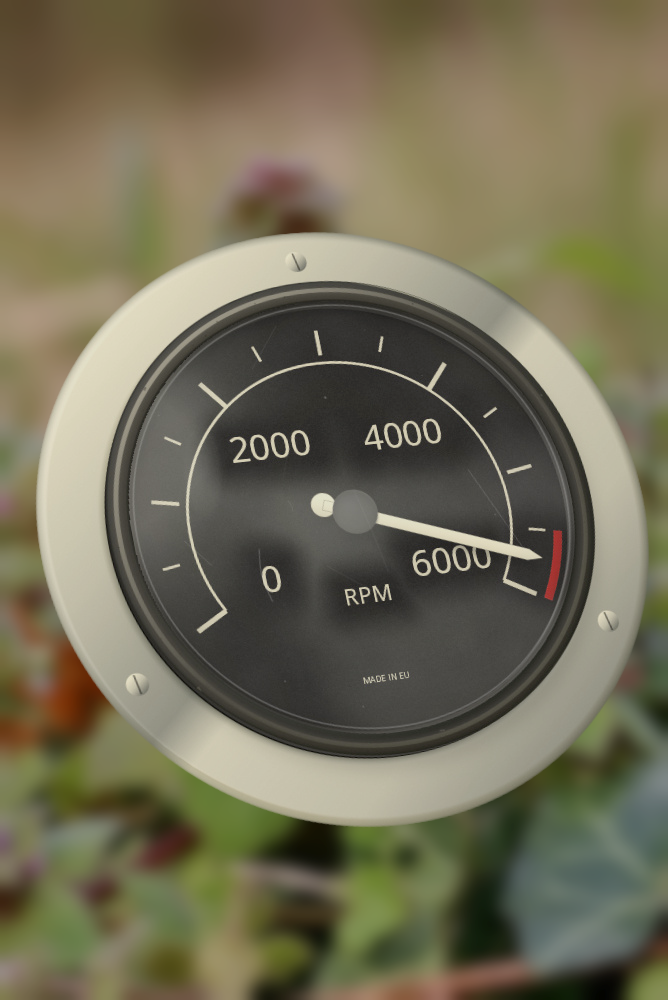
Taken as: rpm 5750
